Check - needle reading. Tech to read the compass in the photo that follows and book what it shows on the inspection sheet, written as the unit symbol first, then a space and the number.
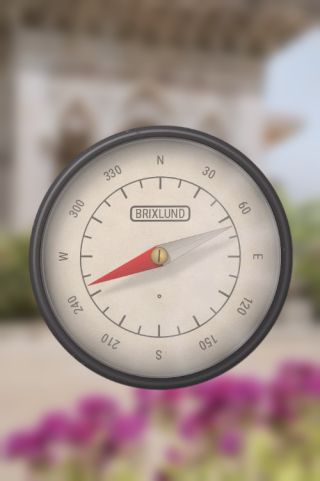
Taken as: ° 247.5
